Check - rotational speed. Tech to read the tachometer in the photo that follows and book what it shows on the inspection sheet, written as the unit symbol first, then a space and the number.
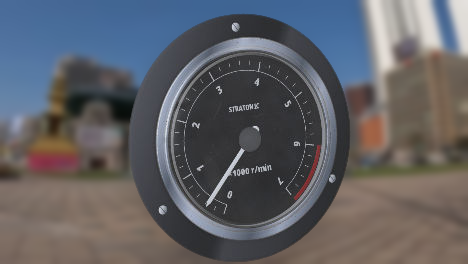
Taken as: rpm 400
